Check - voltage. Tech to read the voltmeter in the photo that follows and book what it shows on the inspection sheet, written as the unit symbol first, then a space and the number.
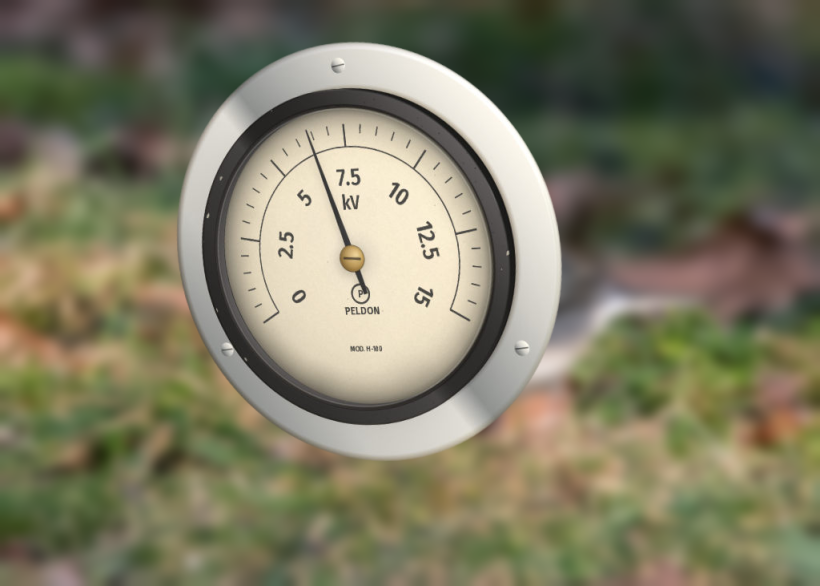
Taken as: kV 6.5
